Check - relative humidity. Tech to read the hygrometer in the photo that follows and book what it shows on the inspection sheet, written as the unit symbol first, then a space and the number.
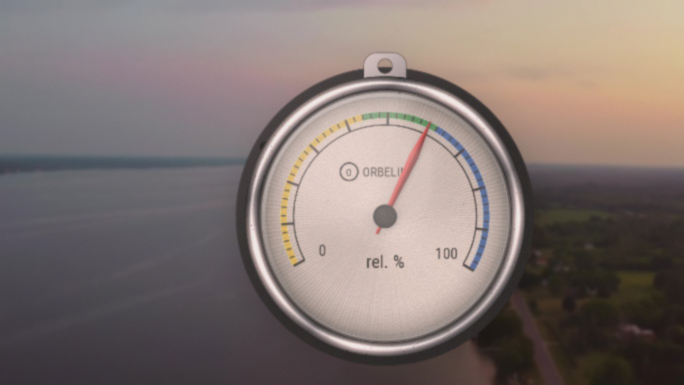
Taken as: % 60
